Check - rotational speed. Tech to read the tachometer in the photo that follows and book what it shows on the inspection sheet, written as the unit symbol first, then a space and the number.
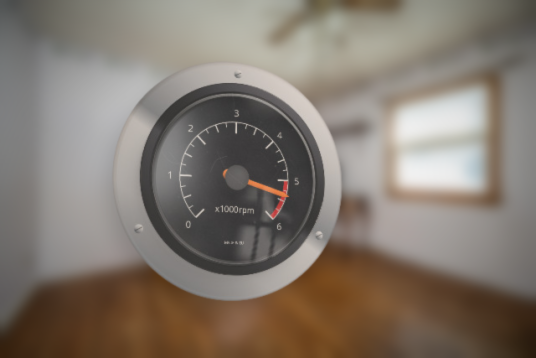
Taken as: rpm 5375
